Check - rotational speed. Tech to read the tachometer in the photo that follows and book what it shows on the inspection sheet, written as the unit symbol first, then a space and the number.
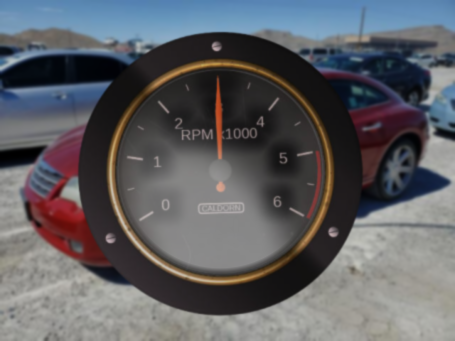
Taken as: rpm 3000
